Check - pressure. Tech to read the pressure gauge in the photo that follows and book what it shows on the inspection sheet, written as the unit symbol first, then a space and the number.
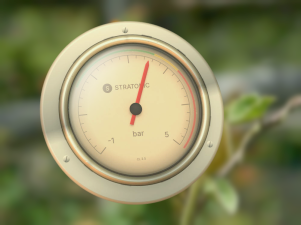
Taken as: bar 2.5
